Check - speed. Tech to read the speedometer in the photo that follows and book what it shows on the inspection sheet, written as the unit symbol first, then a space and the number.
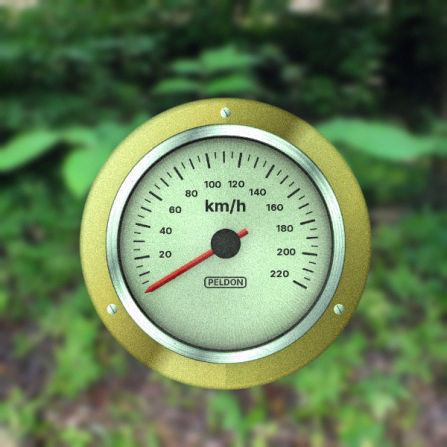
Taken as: km/h 0
